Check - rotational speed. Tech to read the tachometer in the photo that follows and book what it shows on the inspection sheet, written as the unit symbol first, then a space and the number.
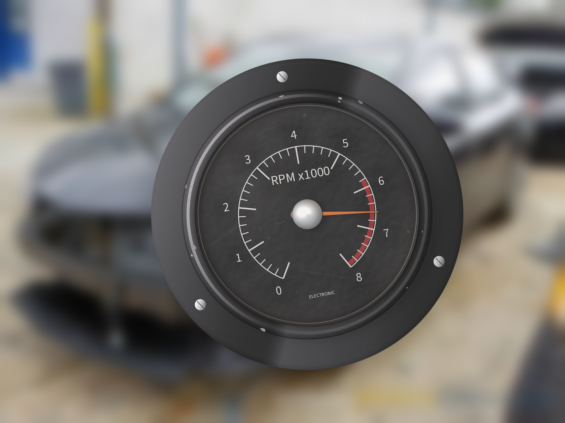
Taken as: rpm 6600
